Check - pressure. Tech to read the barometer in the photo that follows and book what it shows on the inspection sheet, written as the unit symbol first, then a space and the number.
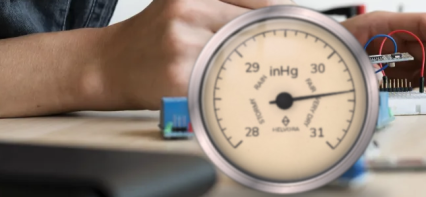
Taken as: inHg 30.4
